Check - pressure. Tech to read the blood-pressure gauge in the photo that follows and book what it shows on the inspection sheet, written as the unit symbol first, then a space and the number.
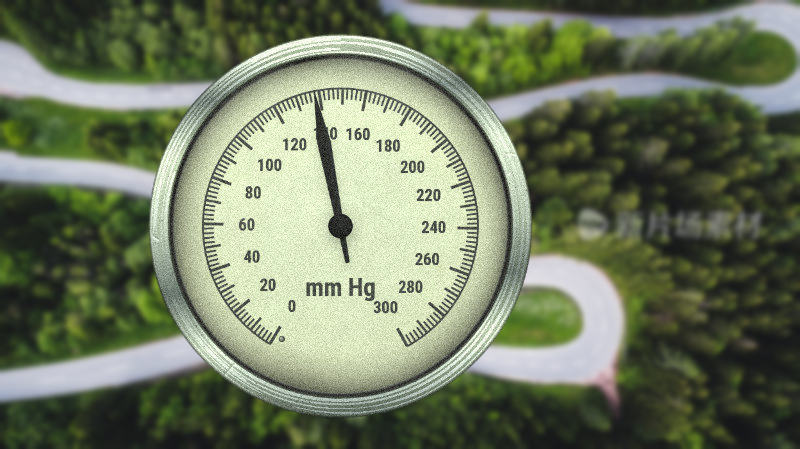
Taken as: mmHg 138
